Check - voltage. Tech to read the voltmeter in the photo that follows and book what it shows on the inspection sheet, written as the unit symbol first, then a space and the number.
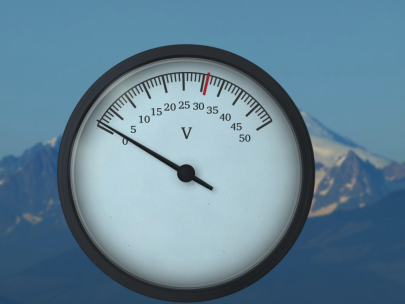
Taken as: V 1
